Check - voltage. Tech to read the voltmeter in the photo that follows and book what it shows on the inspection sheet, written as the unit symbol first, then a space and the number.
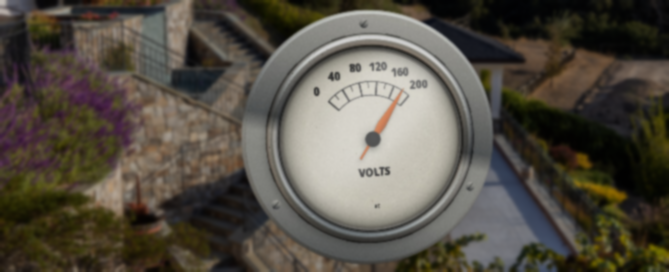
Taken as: V 180
